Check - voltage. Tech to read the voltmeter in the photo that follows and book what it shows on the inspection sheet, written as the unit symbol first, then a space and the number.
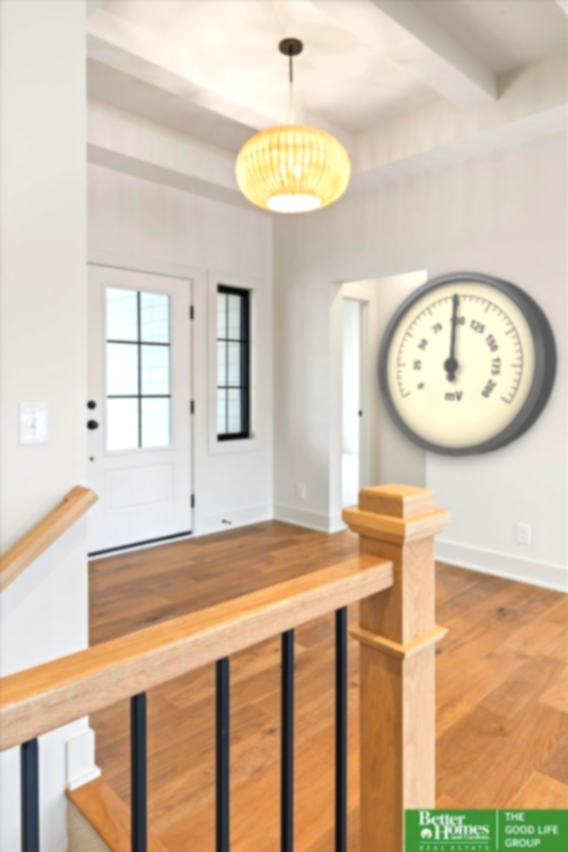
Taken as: mV 100
